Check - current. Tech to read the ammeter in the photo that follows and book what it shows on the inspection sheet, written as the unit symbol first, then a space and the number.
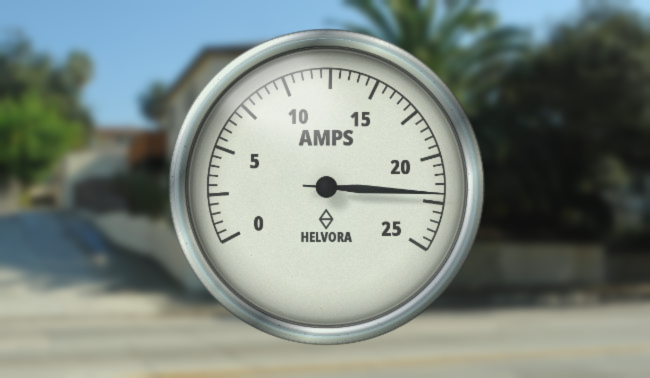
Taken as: A 22
